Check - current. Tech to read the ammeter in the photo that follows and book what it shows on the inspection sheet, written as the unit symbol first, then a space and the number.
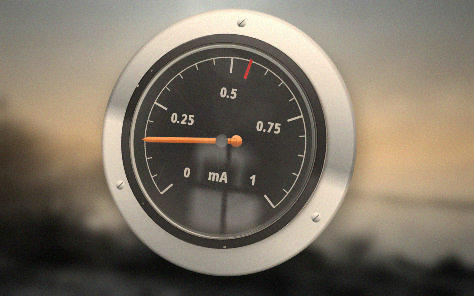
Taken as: mA 0.15
